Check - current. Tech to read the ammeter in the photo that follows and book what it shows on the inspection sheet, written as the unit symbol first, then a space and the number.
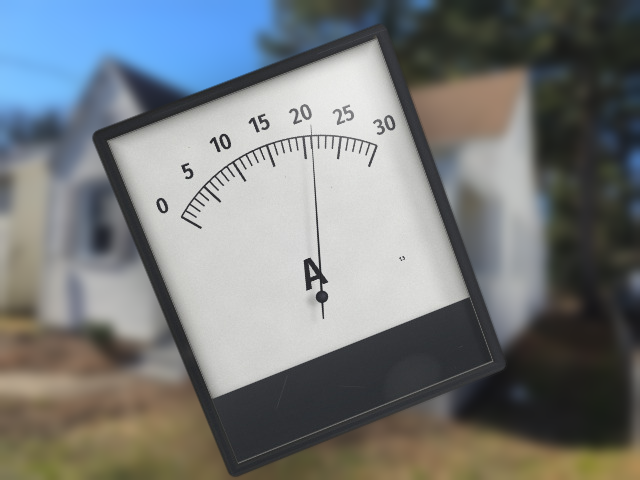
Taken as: A 21
